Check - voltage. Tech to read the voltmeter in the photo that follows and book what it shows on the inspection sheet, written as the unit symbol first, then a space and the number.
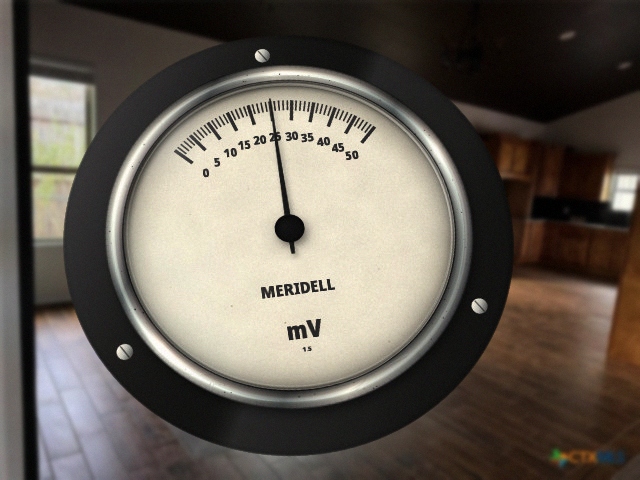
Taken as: mV 25
